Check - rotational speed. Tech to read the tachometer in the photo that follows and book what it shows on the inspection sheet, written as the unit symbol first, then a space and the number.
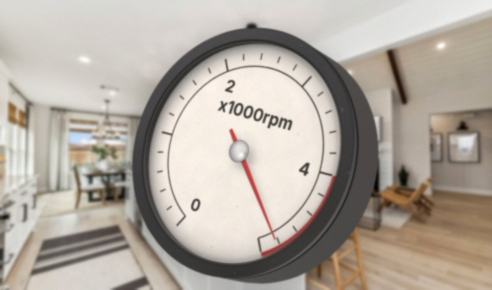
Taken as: rpm 4800
